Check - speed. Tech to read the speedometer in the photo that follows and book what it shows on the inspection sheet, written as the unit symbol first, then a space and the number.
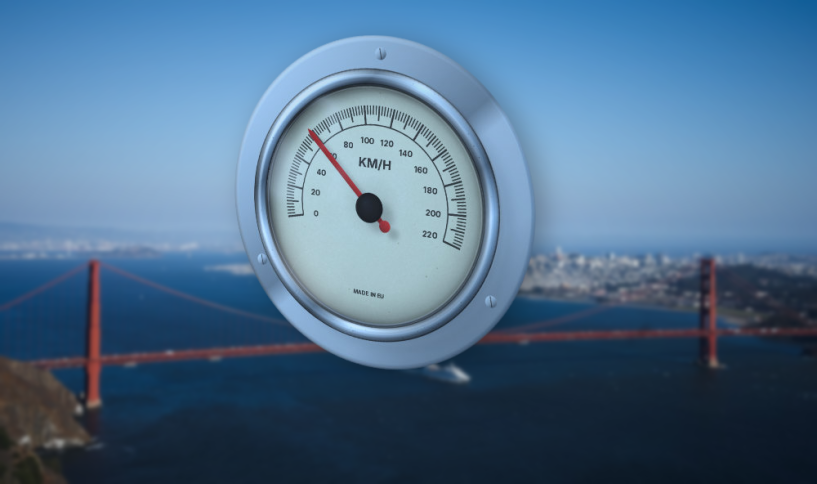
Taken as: km/h 60
